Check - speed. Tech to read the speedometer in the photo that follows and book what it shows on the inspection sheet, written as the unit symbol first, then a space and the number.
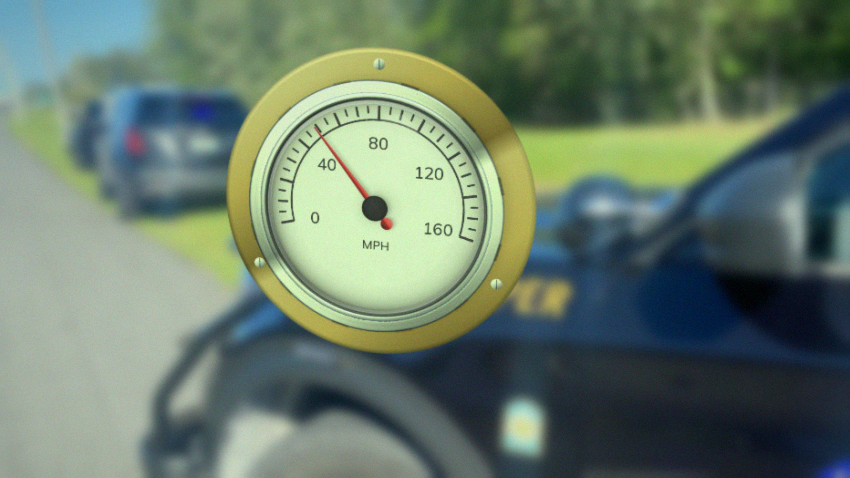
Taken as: mph 50
